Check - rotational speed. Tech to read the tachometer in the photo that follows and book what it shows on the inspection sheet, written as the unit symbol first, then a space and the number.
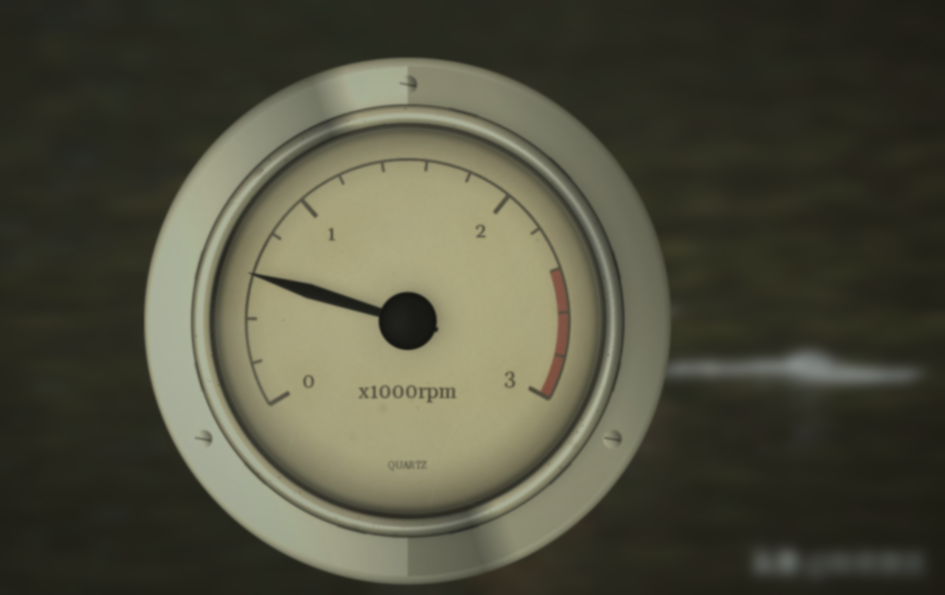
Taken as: rpm 600
